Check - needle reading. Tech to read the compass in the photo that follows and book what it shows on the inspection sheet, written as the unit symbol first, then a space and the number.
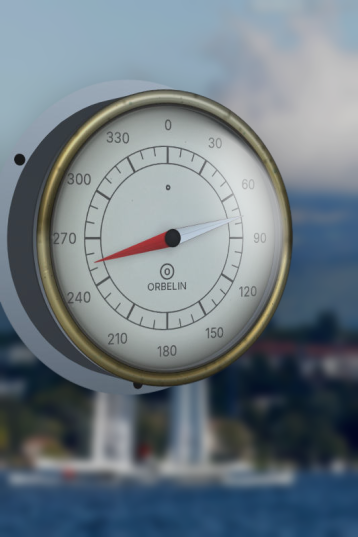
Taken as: ° 255
